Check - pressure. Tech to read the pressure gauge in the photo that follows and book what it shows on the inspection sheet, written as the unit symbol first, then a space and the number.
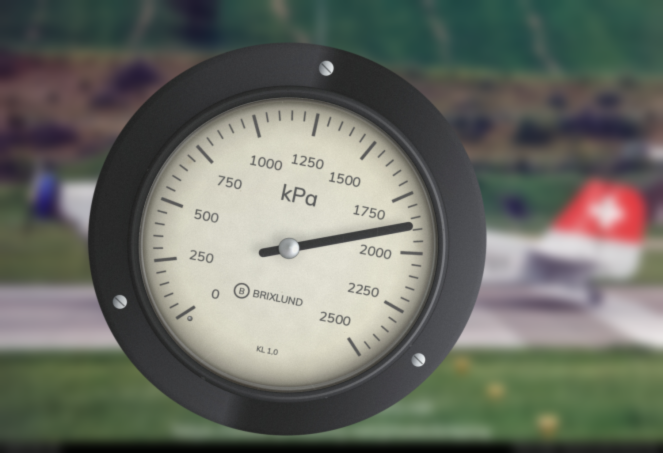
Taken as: kPa 1875
